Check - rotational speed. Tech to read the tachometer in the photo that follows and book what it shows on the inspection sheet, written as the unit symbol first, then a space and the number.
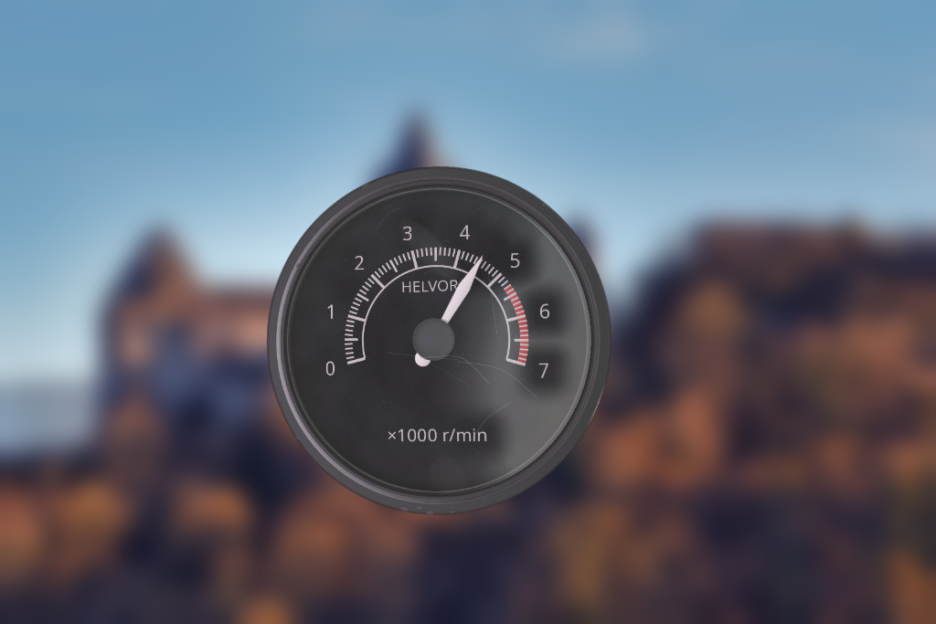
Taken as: rpm 4500
